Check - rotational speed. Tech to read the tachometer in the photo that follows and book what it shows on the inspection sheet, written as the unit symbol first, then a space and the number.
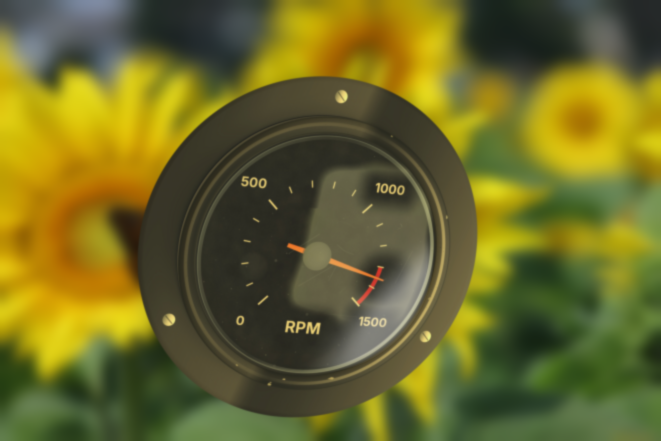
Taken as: rpm 1350
